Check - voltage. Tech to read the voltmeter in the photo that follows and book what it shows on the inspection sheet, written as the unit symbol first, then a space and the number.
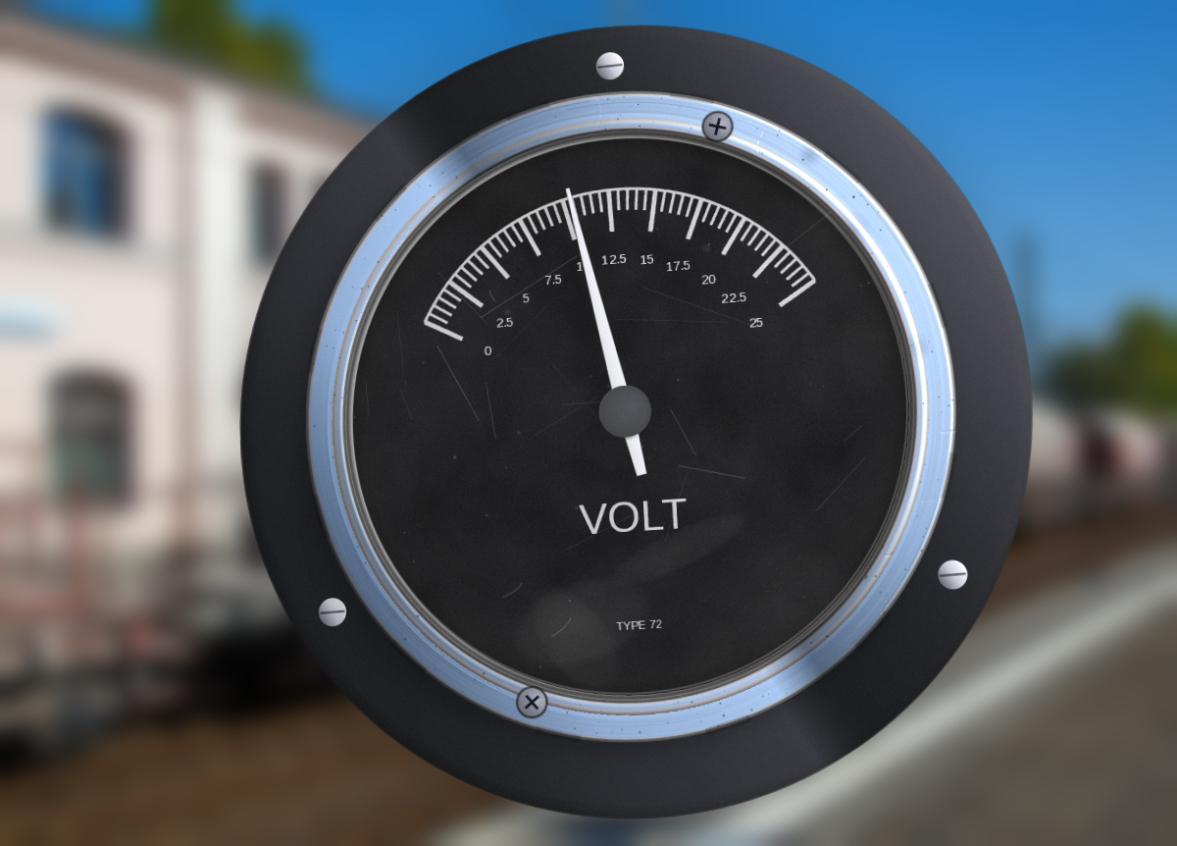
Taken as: V 10.5
